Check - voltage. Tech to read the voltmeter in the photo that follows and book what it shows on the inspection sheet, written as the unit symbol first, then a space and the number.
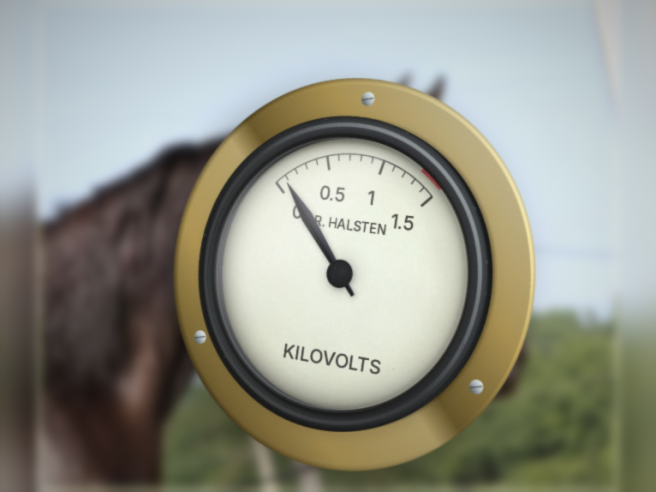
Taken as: kV 0.1
